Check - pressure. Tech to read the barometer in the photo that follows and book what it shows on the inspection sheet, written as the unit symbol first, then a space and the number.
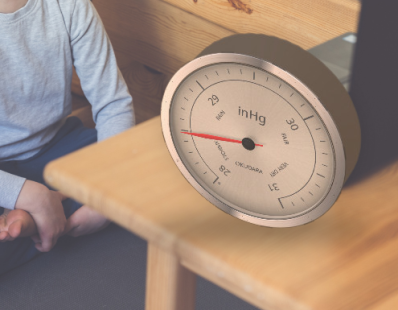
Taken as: inHg 28.5
